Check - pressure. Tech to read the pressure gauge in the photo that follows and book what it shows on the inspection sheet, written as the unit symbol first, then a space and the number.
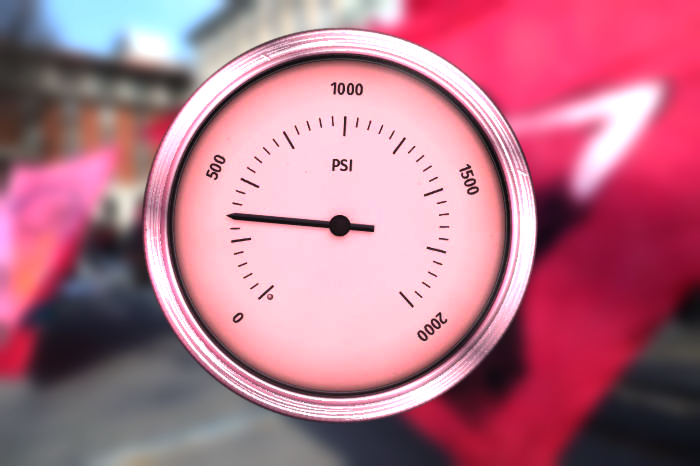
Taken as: psi 350
